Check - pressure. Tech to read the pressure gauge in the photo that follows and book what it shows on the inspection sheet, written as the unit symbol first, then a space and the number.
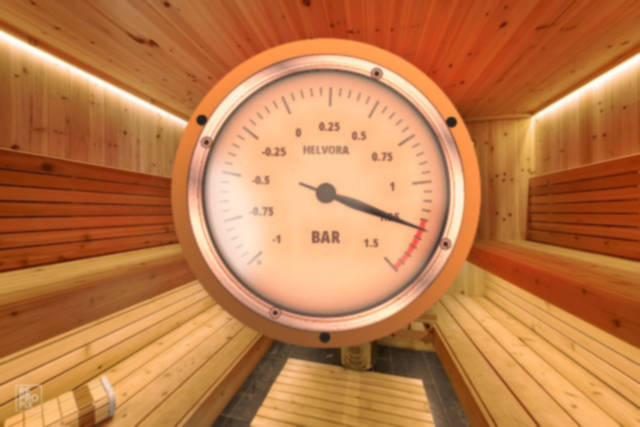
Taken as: bar 1.25
